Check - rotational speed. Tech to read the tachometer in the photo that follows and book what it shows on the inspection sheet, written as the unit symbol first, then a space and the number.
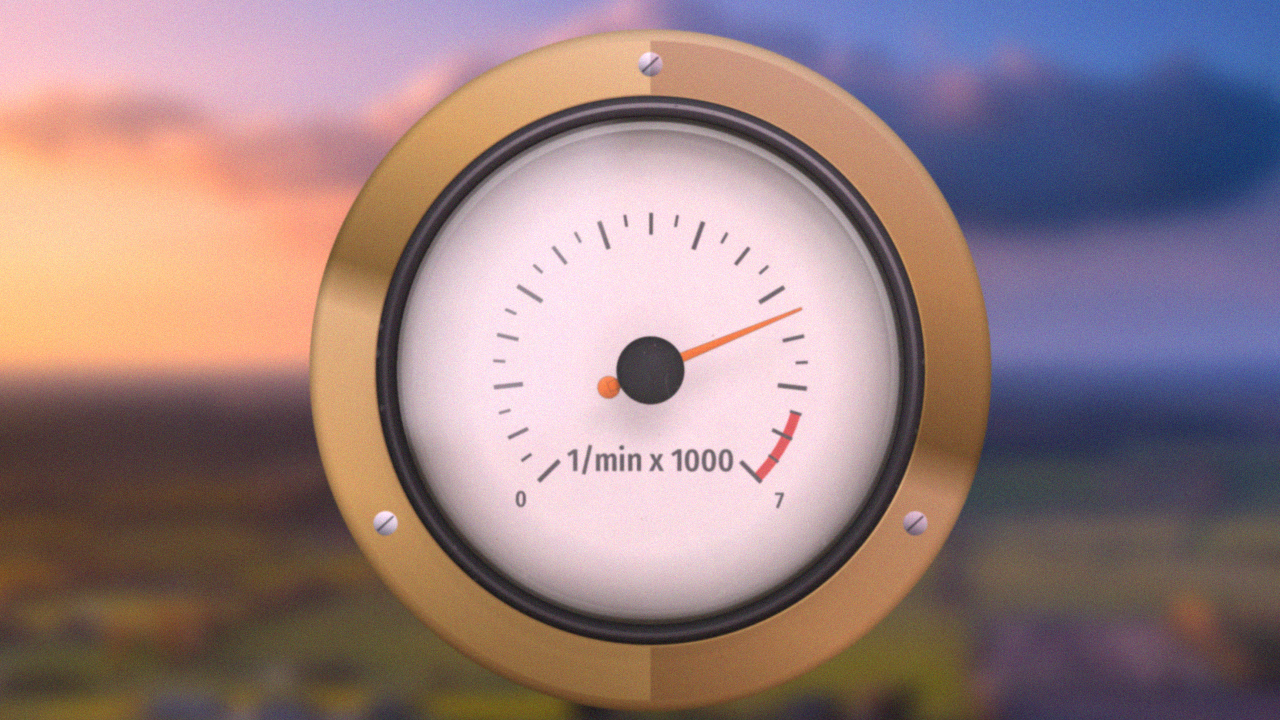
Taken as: rpm 5250
